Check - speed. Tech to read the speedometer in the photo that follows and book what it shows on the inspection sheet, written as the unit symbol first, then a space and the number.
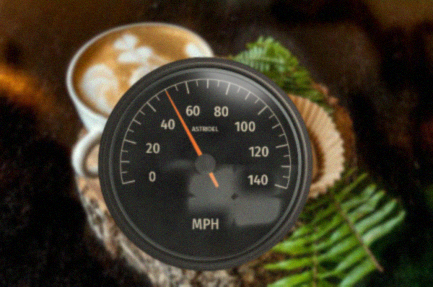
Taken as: mph 50
